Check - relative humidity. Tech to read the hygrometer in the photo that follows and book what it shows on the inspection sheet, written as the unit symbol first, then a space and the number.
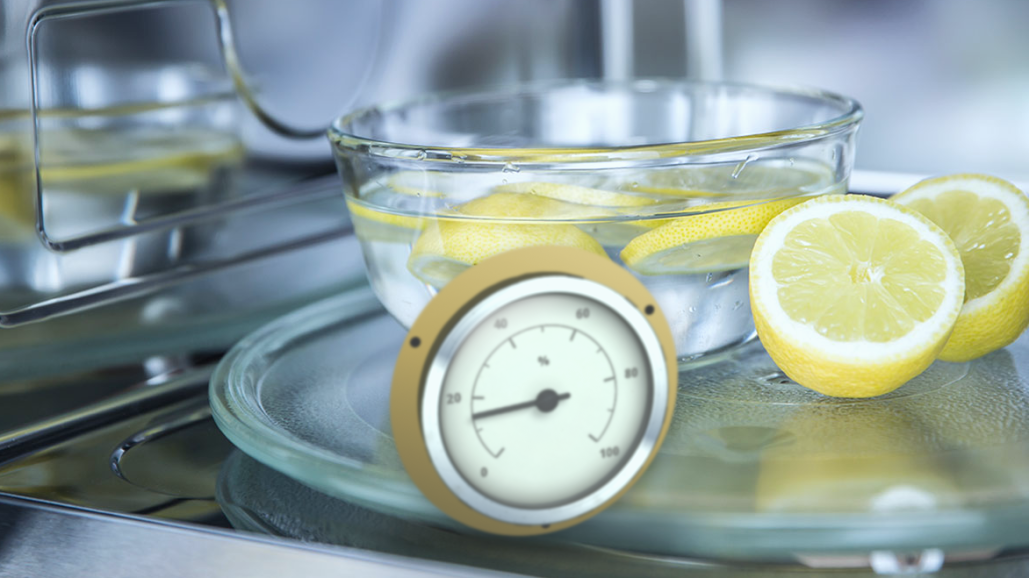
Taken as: % 15
